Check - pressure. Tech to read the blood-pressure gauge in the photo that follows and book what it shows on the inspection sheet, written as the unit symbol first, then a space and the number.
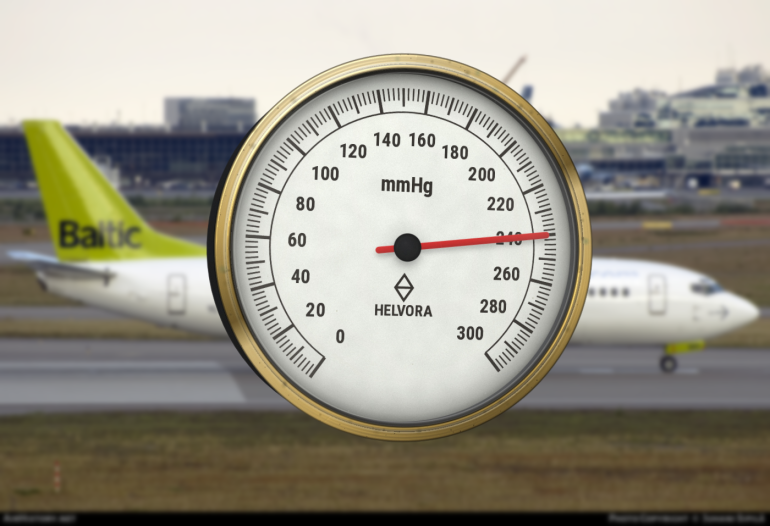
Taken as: mmHg 240
